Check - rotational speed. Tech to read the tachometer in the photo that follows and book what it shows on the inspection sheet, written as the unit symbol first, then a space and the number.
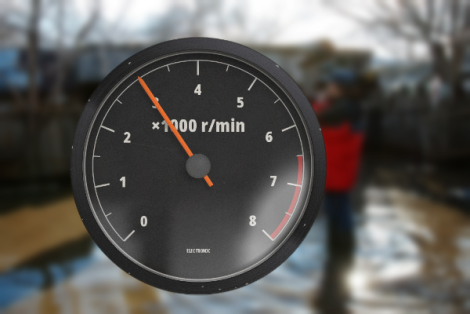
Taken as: rpm 3000
